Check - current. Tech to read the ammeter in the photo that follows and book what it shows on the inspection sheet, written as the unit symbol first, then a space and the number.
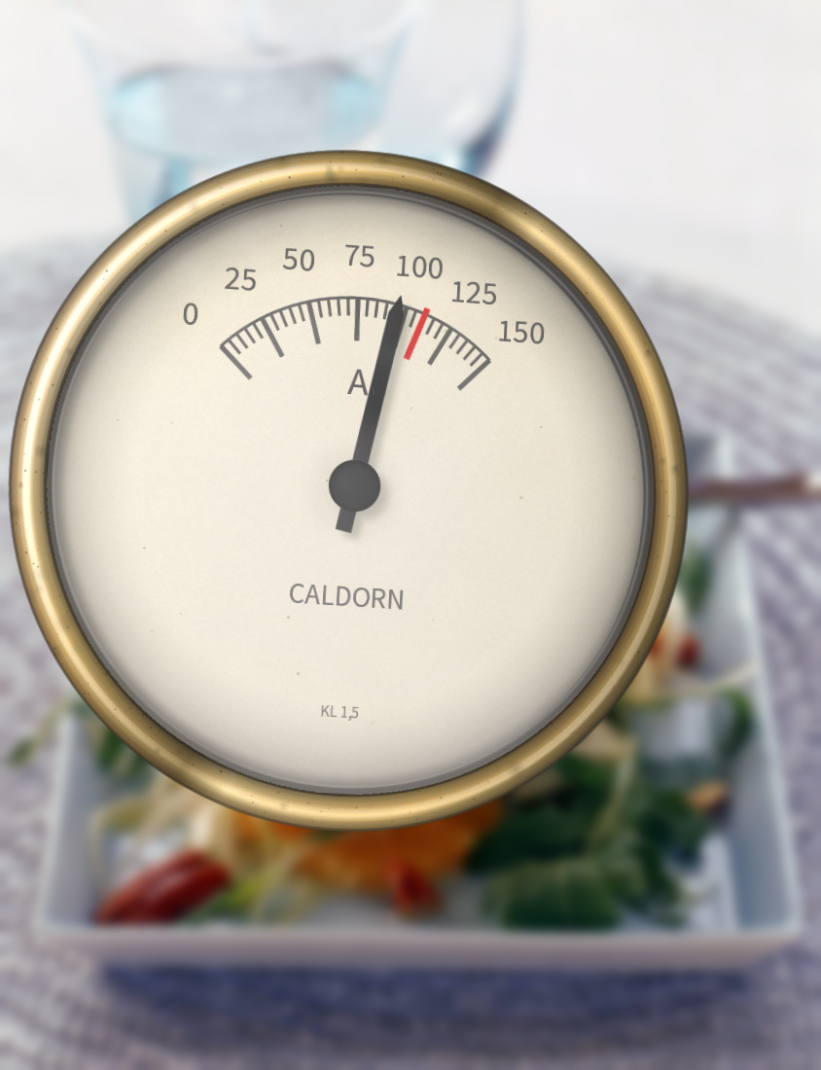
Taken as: A 95
